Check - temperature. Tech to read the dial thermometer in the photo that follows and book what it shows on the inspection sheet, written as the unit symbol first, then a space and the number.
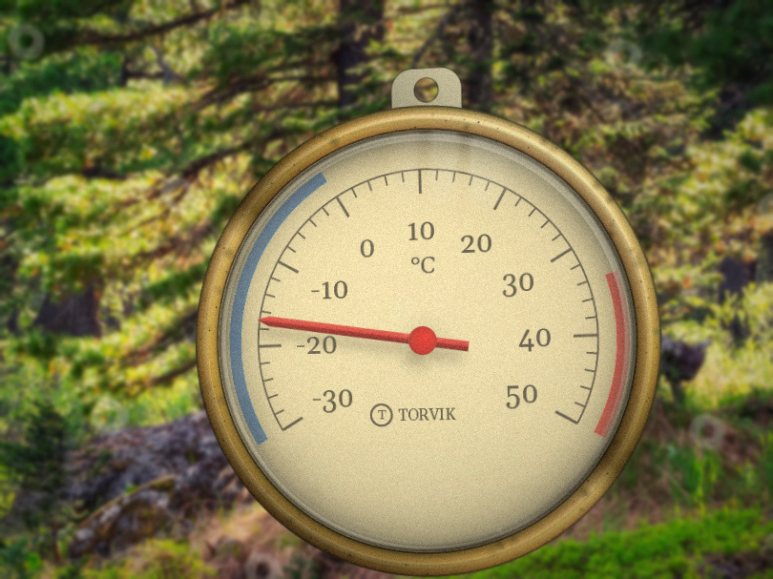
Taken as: °C -17
